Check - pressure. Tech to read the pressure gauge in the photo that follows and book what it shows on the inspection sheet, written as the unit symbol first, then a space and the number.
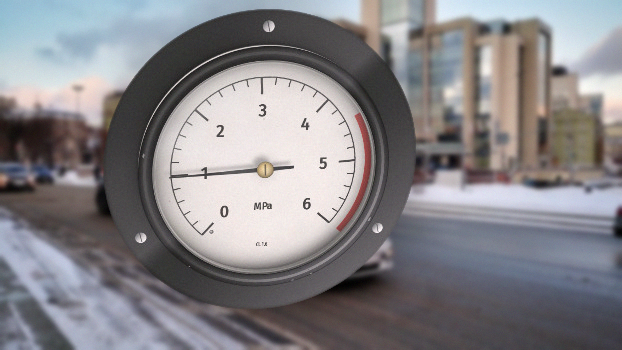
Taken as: MPa 1
